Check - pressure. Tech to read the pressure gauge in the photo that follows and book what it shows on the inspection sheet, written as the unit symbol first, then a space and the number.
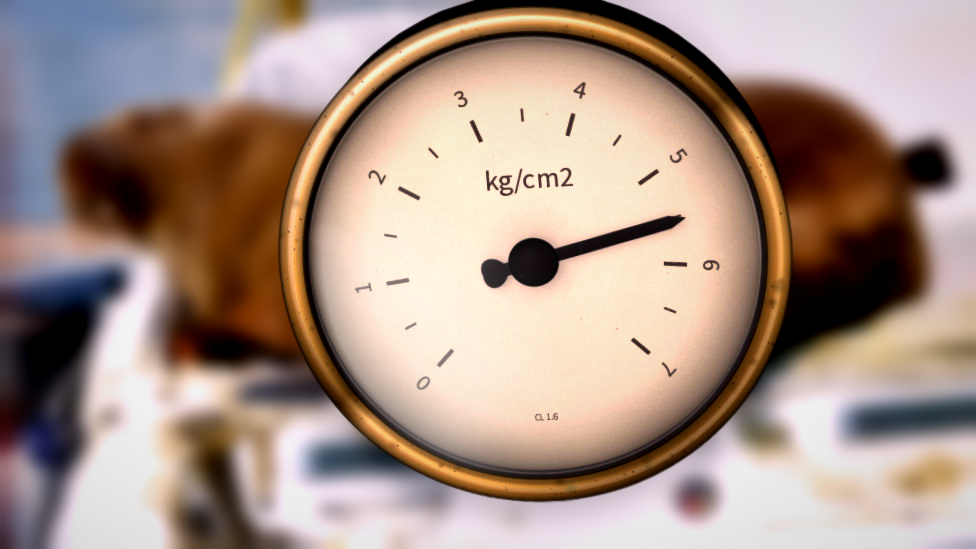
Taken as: kg/cm² 5.5
